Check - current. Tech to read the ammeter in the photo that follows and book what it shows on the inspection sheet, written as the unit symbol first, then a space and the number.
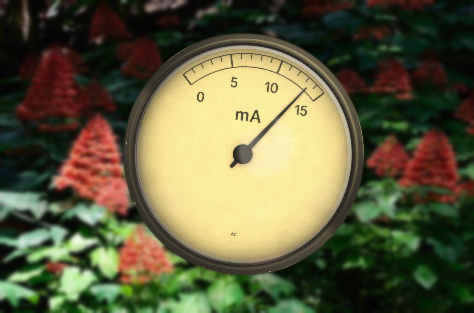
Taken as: mA 13.5
